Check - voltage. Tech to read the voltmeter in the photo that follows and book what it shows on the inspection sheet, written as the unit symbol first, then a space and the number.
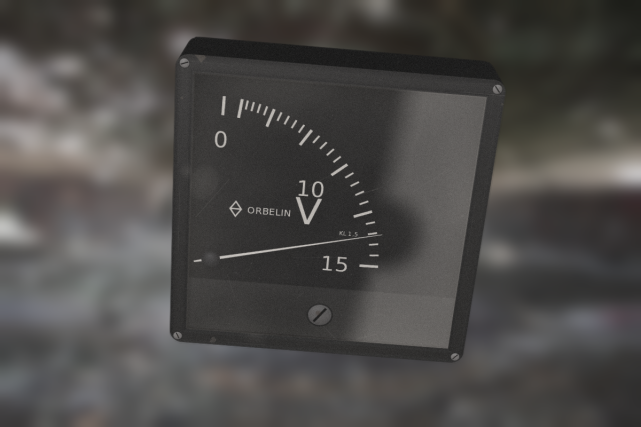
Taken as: V 13.5
